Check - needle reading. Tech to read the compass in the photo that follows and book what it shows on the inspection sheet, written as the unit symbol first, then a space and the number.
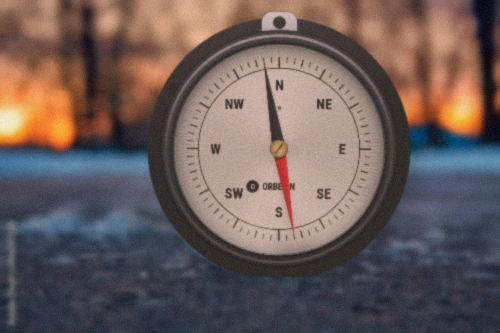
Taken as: ° 170
